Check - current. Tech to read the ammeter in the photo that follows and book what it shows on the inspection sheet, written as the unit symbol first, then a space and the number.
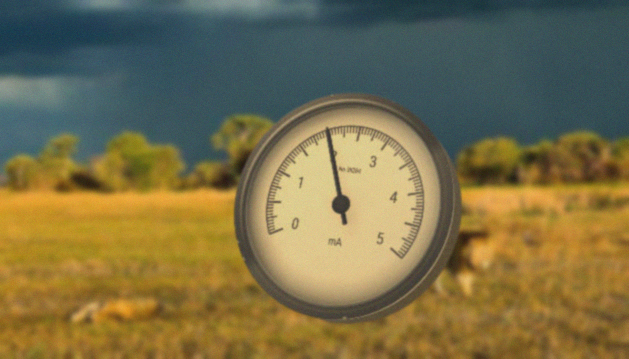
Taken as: mA 2
